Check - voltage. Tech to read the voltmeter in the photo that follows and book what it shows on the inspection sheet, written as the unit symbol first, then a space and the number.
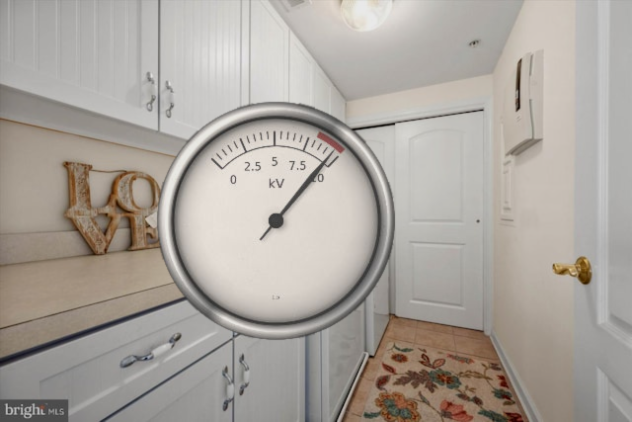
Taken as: kV 9.5
